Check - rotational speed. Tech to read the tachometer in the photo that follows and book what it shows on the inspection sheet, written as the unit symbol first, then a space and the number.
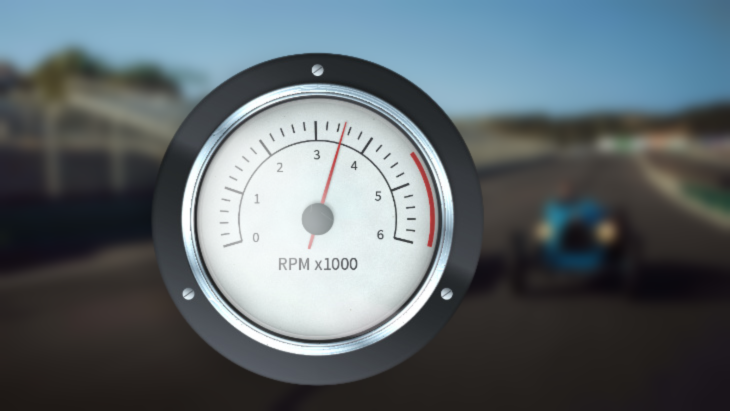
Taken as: rpm 3500
